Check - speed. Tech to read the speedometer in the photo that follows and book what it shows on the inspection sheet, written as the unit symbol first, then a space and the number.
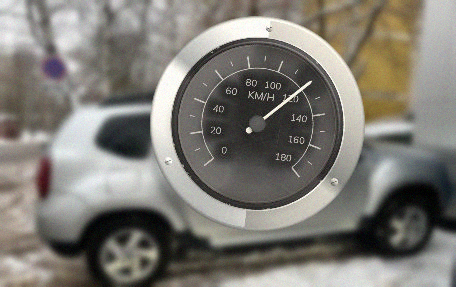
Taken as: km/h 120
